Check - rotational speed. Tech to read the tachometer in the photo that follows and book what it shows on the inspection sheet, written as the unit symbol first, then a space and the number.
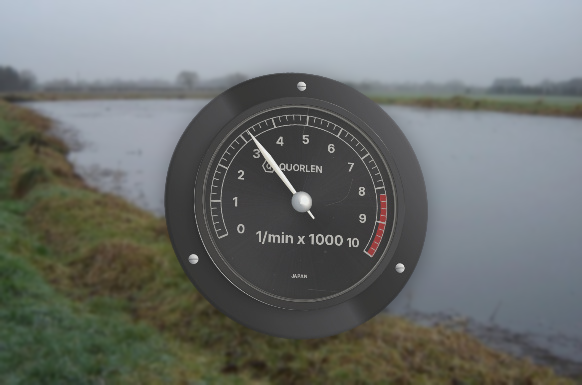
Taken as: rpm 3200
